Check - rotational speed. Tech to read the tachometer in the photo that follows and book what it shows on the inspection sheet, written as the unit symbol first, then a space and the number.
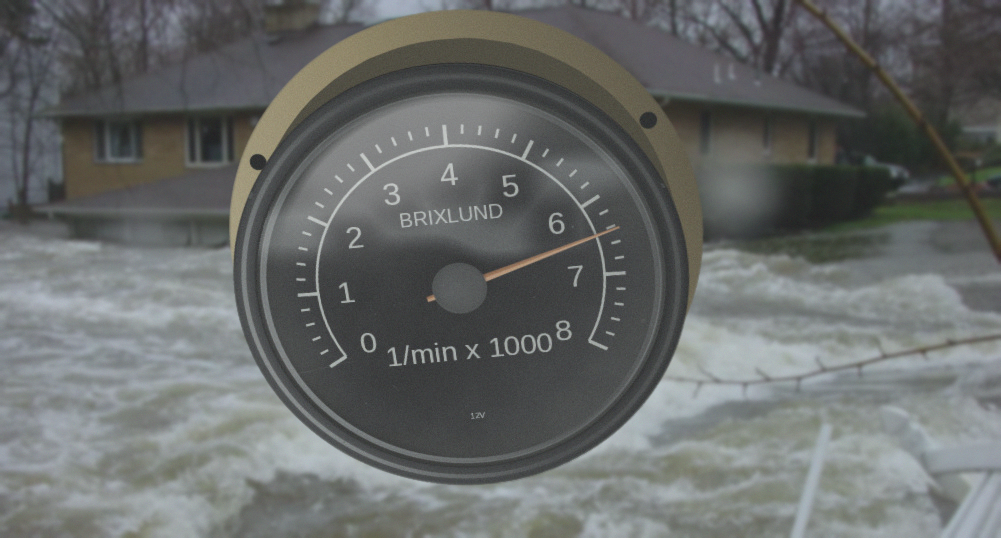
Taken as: rpm 6400
